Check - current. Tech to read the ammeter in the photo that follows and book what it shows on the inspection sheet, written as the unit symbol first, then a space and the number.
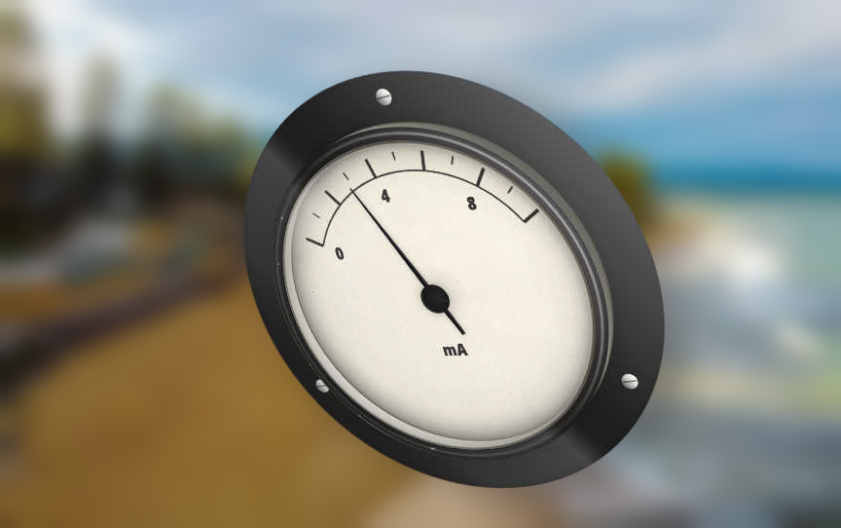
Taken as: mA 3
